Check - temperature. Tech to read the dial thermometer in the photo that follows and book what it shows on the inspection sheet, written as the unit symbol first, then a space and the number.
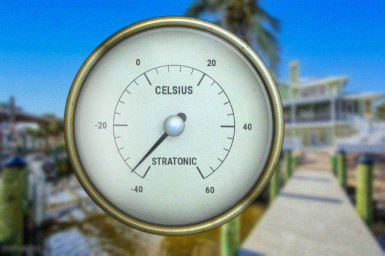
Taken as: °C -36
